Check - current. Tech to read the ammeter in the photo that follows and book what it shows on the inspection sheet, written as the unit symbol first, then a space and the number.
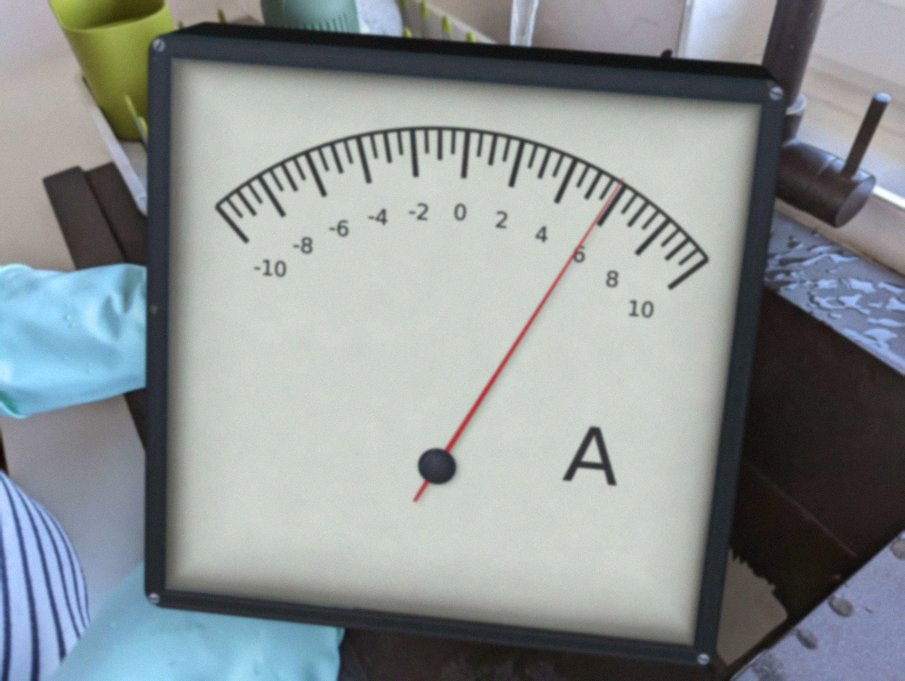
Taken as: A 5.75
